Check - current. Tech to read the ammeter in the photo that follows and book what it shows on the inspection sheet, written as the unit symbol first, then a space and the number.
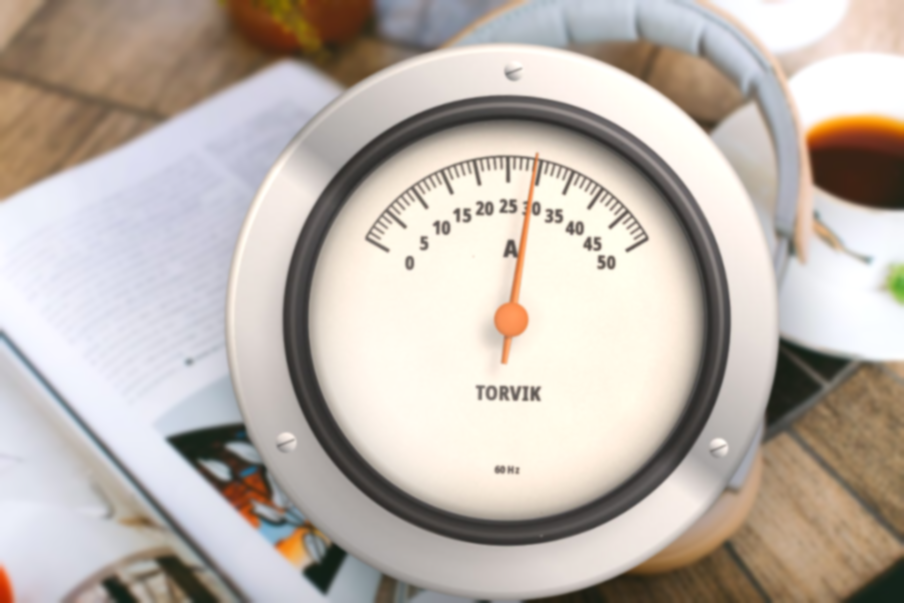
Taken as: A 29
